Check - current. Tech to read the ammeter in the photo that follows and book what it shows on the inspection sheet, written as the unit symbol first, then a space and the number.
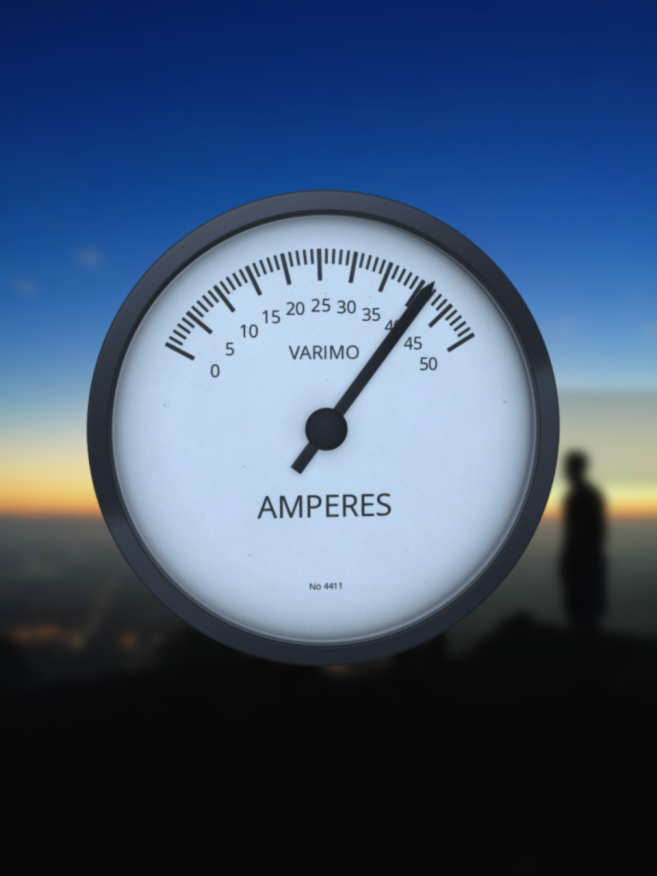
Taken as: A 41
